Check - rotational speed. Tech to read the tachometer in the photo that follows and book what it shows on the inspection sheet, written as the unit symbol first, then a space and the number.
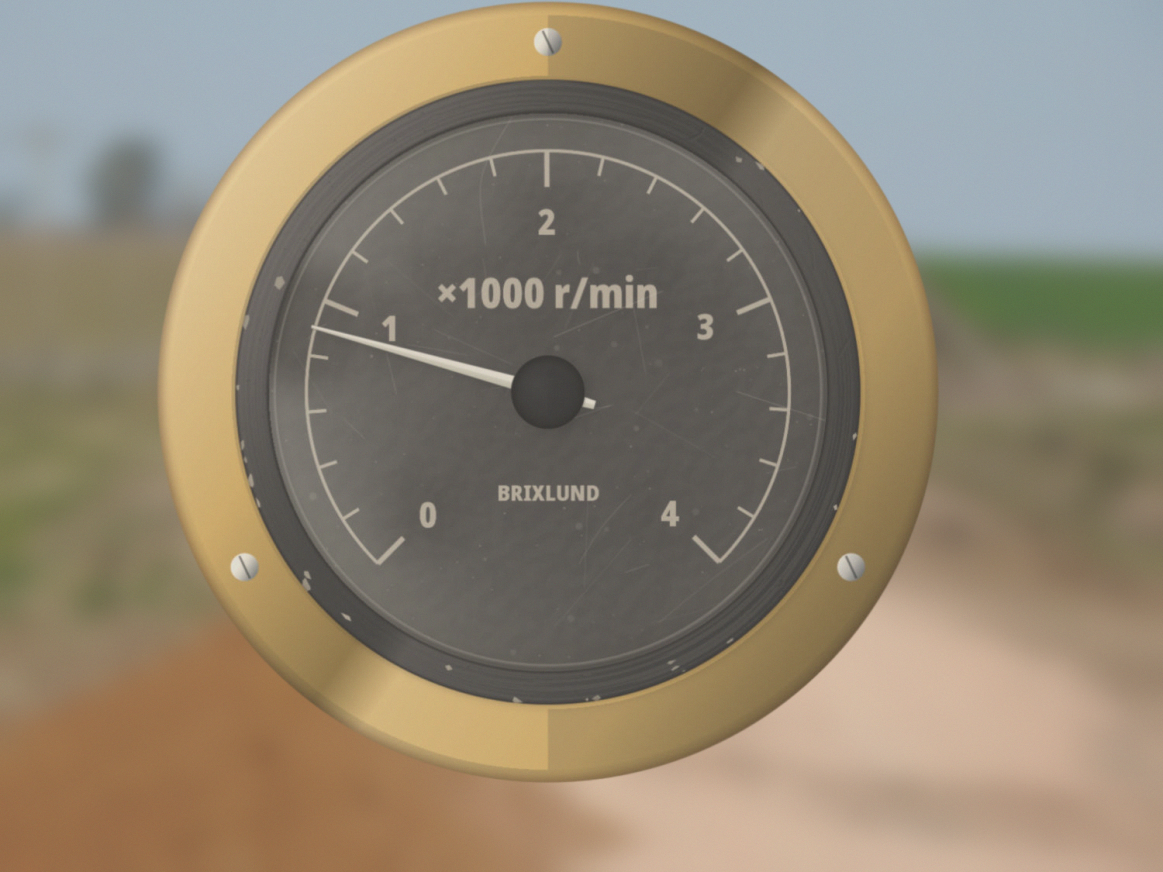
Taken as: rpm 900
